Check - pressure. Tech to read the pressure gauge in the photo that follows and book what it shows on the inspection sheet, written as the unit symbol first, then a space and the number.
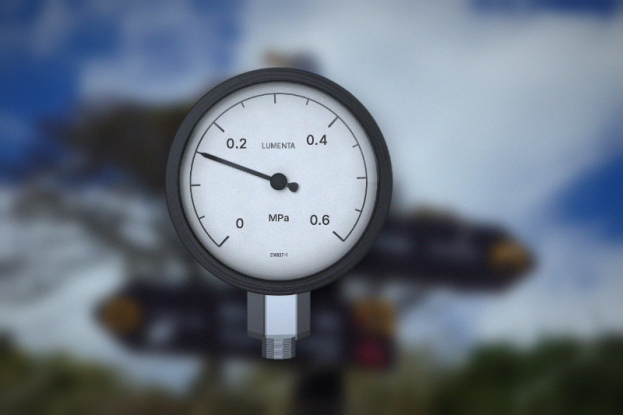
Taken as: MPa 0.15
